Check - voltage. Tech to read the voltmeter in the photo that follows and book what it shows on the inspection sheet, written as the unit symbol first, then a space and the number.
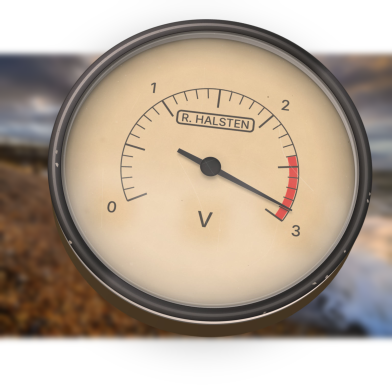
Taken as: V 2.9
